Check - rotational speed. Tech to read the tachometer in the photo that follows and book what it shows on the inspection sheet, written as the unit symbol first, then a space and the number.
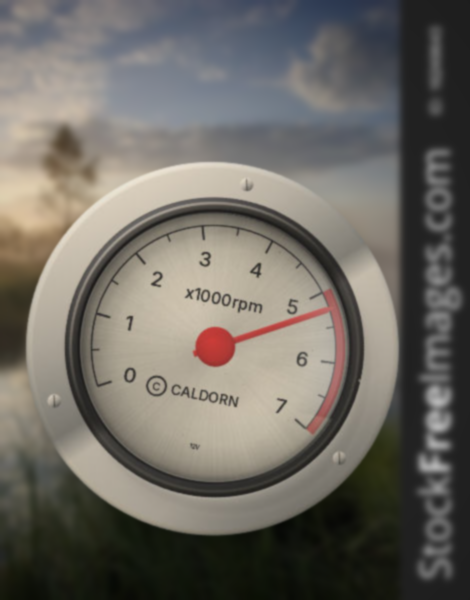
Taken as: rpm 5250
